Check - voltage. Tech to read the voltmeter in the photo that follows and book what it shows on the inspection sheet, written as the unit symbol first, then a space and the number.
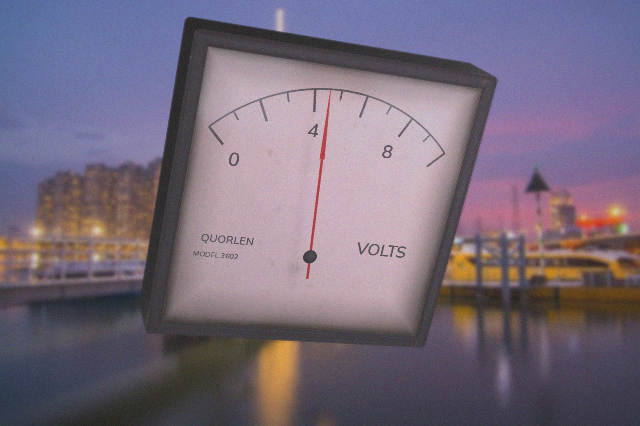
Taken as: V 4.5
